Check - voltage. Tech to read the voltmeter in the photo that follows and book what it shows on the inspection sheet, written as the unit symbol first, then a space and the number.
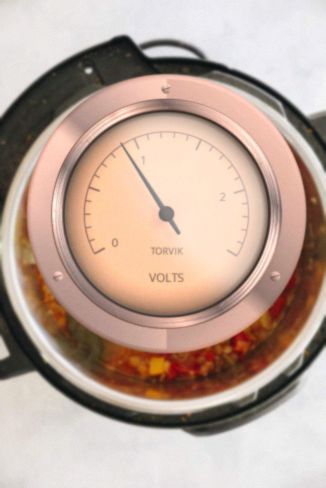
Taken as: V 0.9
